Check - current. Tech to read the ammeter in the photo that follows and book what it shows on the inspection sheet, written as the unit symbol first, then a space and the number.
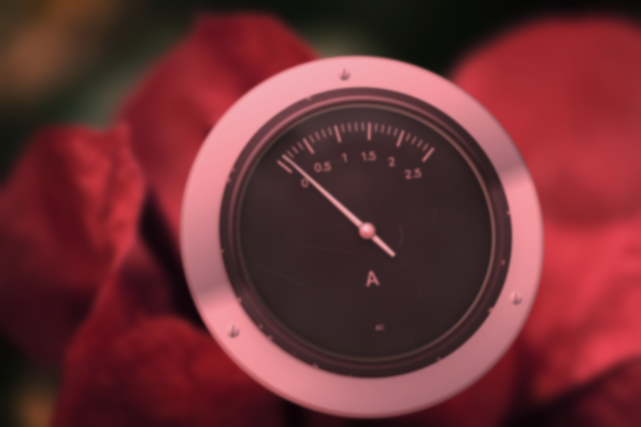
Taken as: A 0.1
